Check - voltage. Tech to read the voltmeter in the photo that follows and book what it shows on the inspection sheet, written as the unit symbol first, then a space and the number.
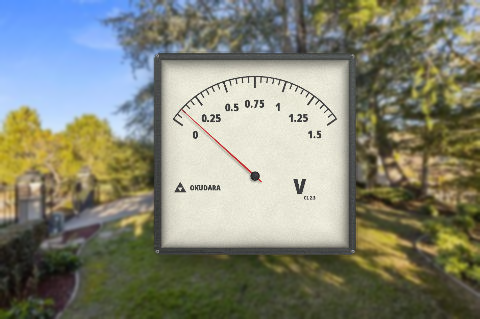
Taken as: V 0.1
